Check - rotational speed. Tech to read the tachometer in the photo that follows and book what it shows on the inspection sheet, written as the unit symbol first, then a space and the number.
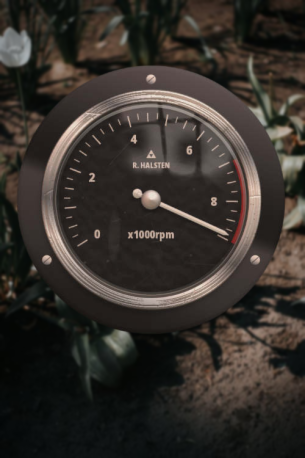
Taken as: rpm 8875
